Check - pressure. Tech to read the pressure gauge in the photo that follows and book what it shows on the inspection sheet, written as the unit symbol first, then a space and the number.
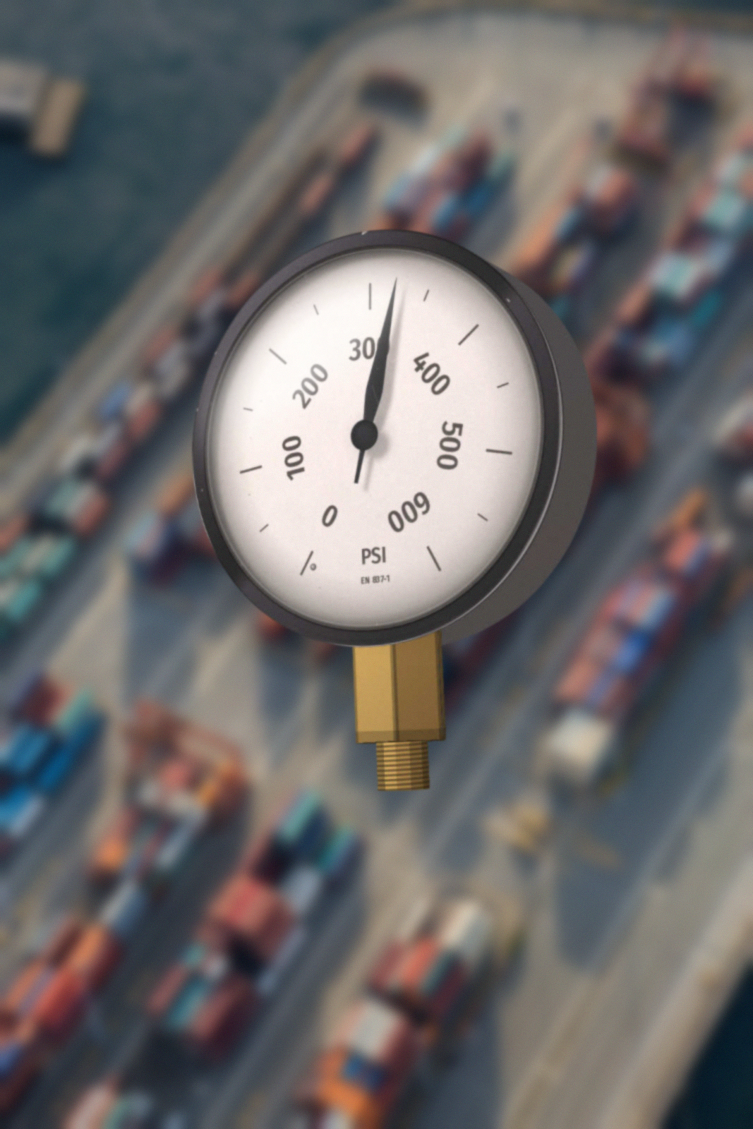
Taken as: psi 325
